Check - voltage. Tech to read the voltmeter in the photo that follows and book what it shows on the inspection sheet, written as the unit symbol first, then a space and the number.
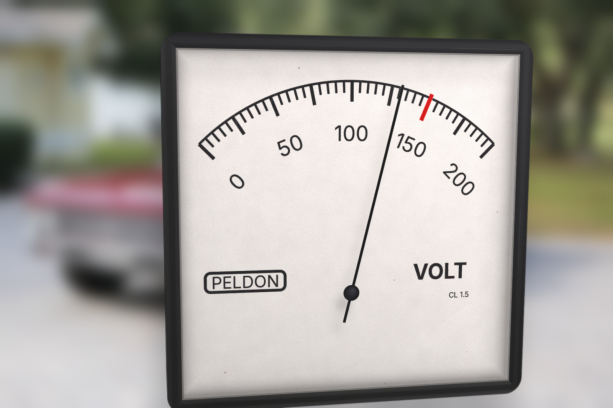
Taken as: V 130
